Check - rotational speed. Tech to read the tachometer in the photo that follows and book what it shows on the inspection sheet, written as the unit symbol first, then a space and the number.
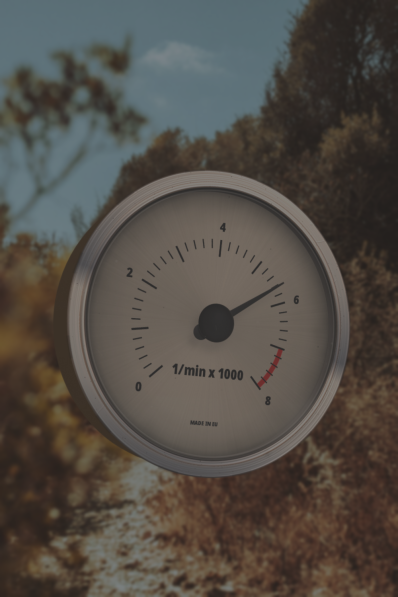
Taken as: rpm 5600
